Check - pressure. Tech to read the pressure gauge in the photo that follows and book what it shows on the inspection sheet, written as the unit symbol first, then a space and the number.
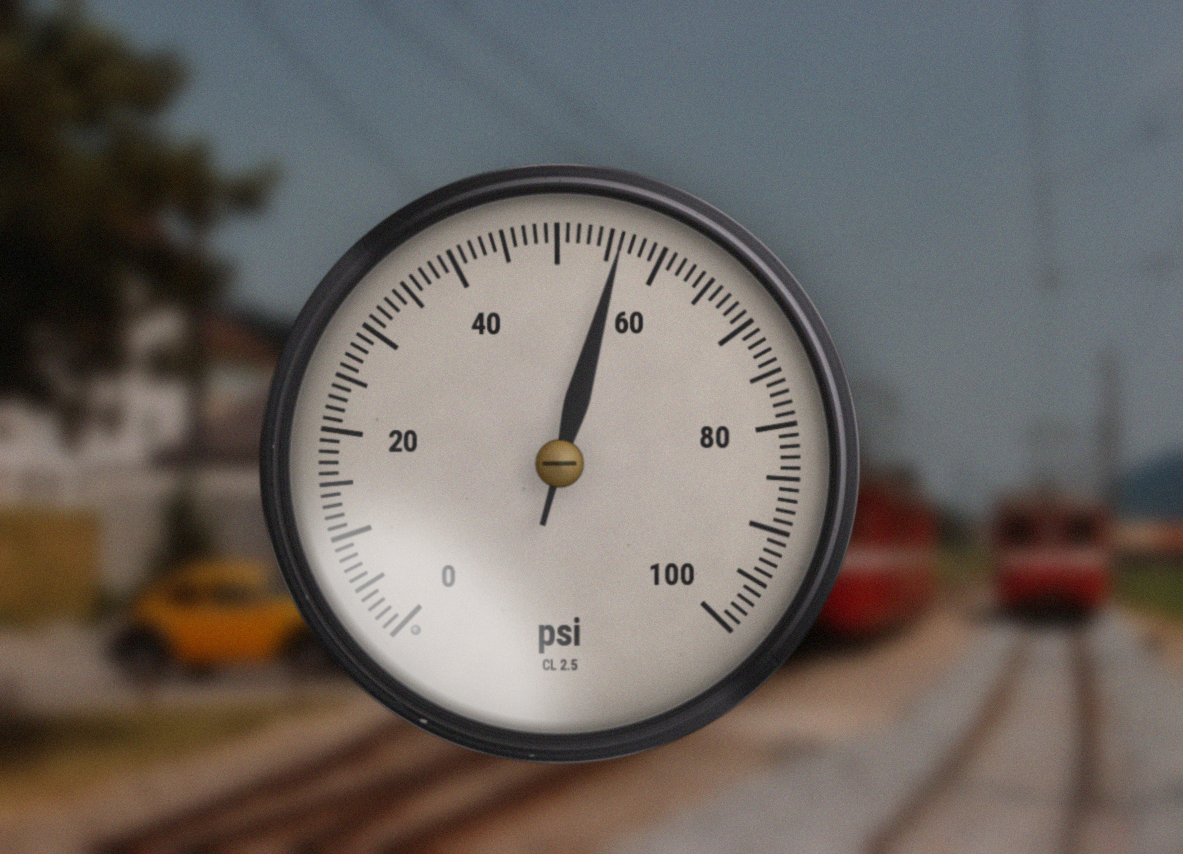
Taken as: psi 56
